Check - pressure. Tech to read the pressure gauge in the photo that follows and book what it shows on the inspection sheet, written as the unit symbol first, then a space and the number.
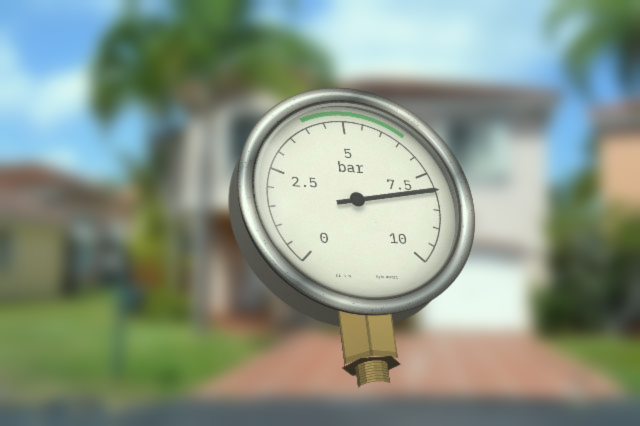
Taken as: bar 8
